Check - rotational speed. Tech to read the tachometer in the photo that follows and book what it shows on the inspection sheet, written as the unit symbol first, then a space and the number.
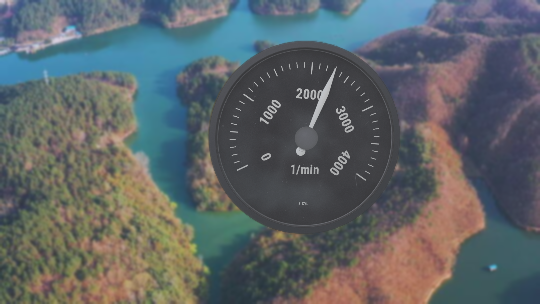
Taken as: rpm 2300
